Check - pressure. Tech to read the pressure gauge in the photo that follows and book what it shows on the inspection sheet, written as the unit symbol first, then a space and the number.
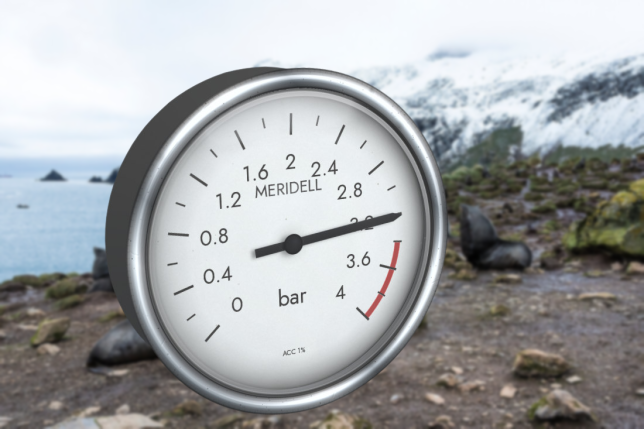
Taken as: bar 3.2
